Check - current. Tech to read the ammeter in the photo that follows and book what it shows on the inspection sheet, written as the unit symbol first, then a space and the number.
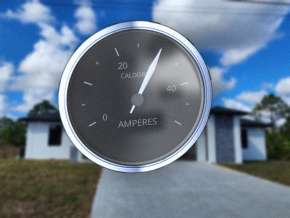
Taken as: A 30
